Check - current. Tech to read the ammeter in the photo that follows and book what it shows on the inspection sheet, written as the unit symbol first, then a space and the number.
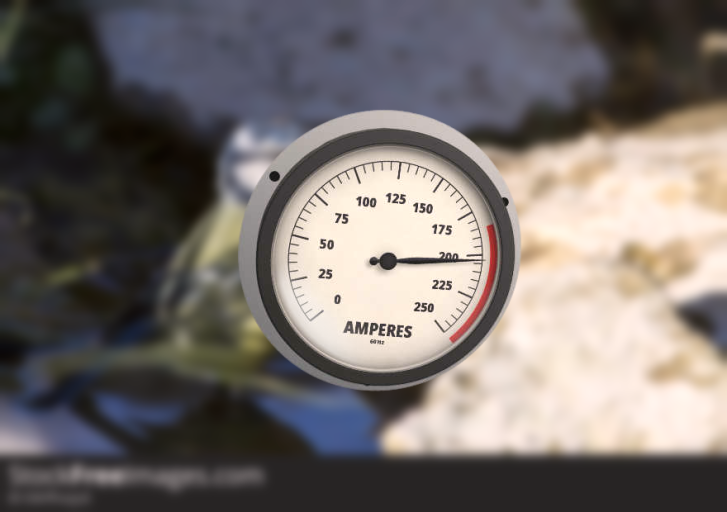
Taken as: A 202.5
